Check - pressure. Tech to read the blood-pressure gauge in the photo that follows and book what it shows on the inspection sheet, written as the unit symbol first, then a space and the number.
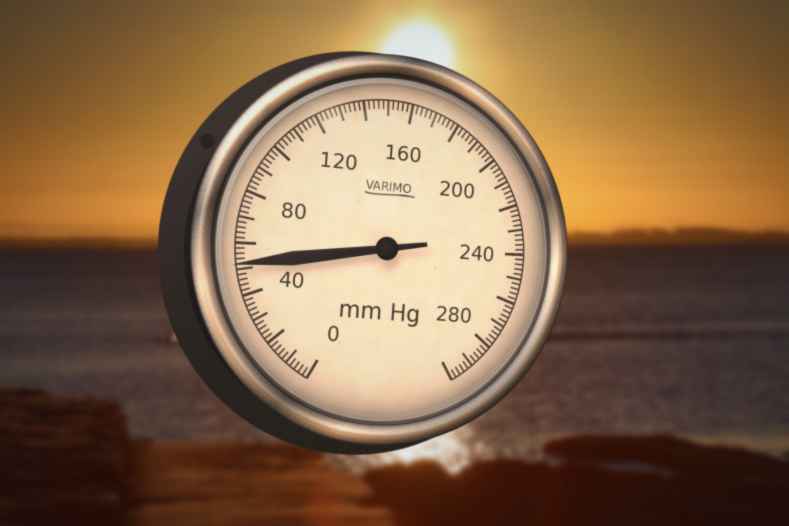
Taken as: mmHg 52
